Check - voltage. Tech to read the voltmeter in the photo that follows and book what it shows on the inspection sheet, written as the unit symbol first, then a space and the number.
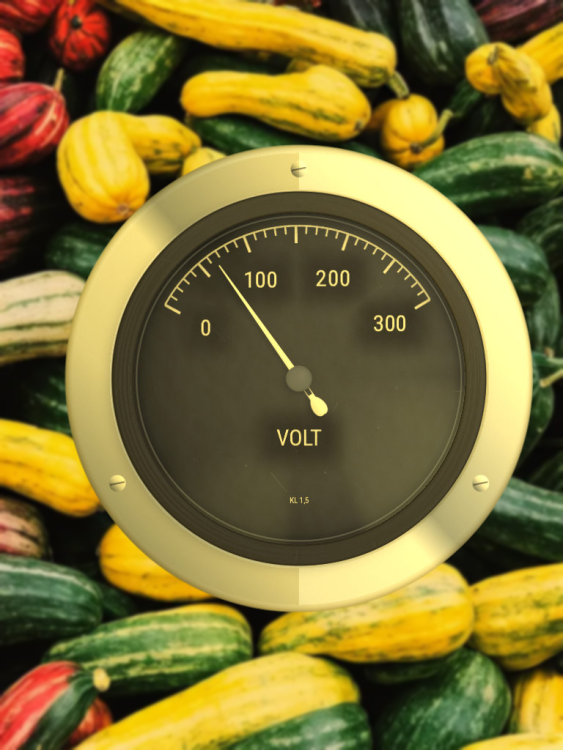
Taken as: V 65
